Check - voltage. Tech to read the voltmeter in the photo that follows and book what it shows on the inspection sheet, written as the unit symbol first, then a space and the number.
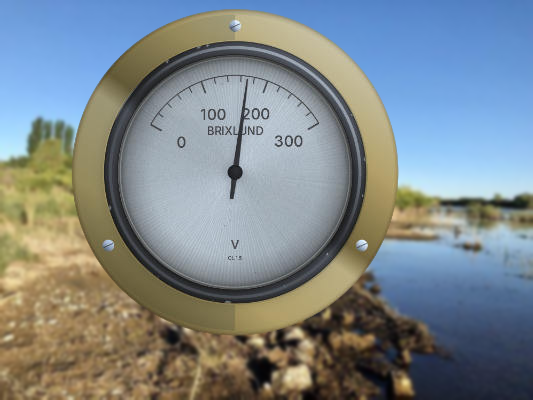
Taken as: V 170
